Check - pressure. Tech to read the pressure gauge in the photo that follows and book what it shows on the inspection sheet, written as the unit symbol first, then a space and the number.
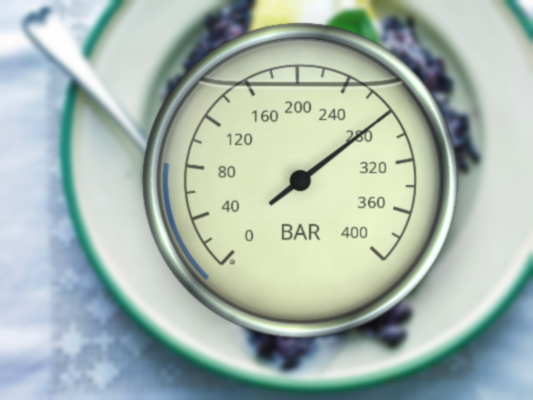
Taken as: bar 280
